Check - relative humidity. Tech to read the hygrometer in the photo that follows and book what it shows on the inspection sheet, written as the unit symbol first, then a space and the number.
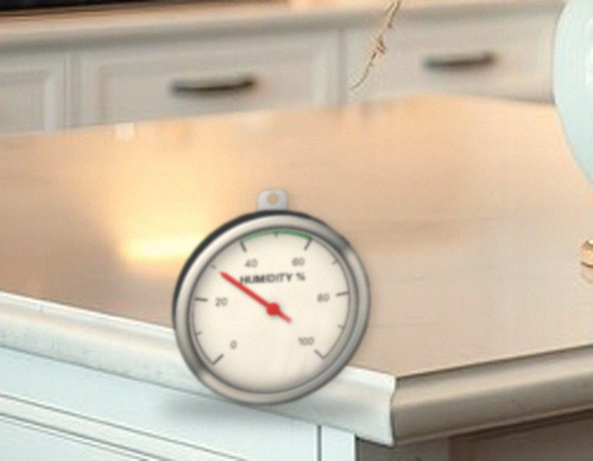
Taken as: % 30
